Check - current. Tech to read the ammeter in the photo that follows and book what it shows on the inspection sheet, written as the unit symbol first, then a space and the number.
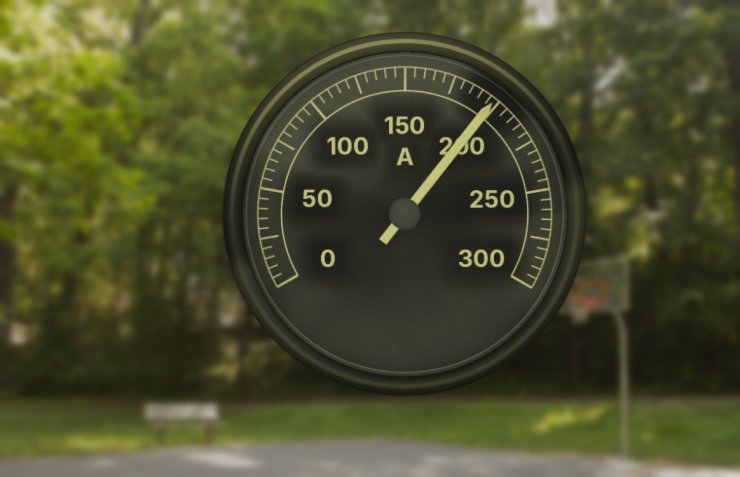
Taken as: A 197.5
